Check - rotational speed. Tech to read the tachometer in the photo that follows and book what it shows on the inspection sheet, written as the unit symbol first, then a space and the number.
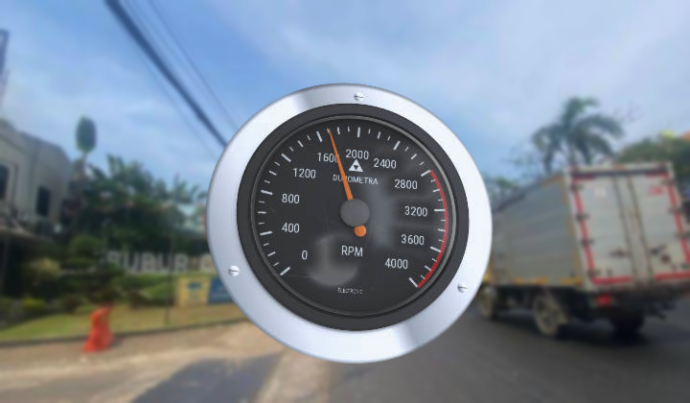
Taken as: rpm 1700
